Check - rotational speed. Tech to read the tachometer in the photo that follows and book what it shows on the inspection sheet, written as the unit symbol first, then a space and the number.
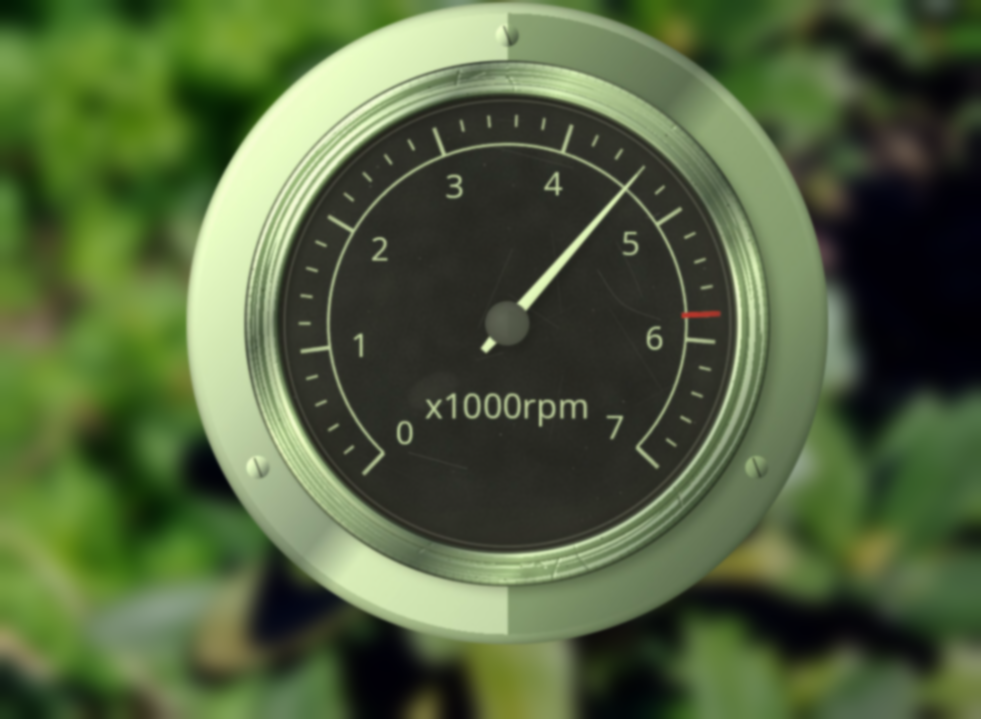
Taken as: rpm 4600
